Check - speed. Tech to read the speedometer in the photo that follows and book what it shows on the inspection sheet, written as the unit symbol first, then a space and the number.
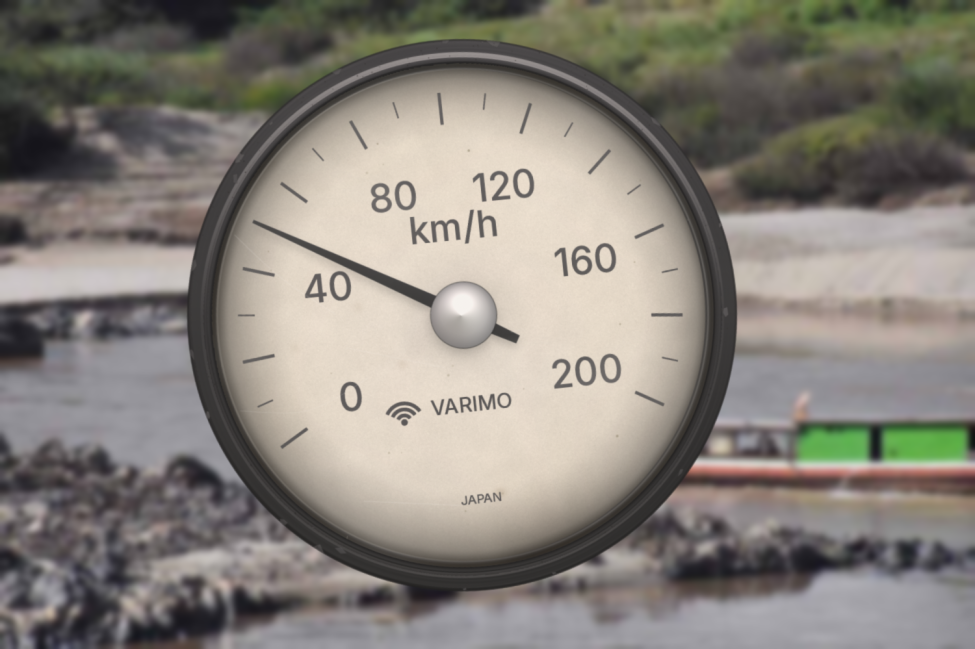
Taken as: km/h 50
